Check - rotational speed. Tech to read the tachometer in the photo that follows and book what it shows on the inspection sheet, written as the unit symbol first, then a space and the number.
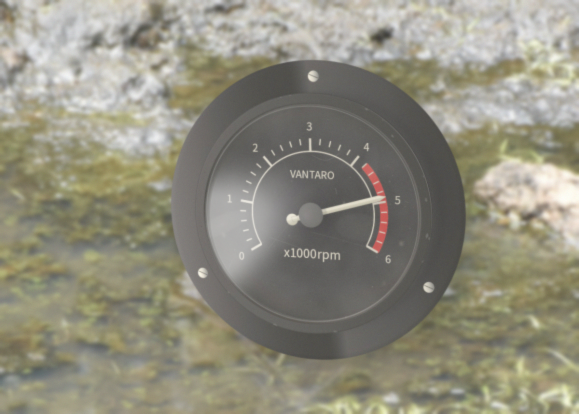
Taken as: rpm 4900
